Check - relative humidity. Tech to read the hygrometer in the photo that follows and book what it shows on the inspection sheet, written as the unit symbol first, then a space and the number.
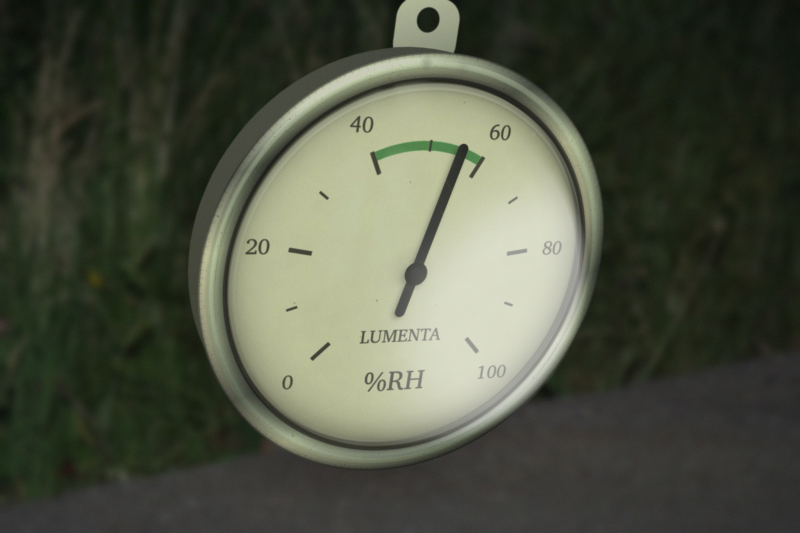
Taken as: % 55
